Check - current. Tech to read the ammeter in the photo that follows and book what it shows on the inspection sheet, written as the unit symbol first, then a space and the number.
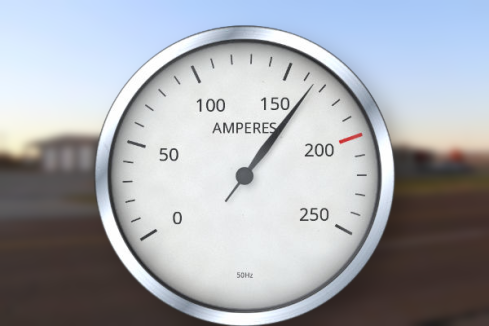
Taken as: A 165
